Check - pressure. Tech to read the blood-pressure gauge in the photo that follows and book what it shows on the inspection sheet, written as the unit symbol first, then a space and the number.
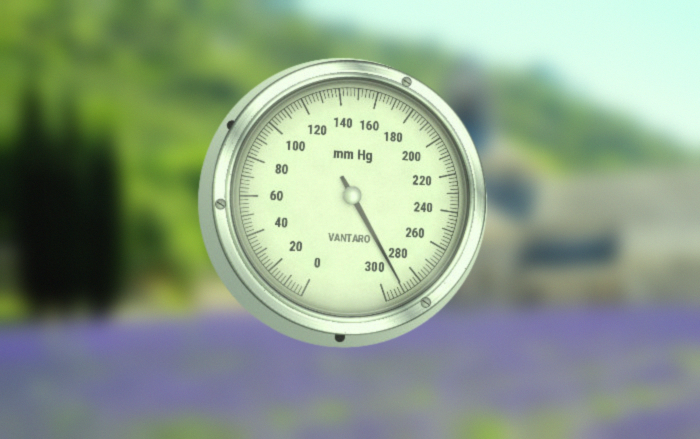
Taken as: mmHg 290
